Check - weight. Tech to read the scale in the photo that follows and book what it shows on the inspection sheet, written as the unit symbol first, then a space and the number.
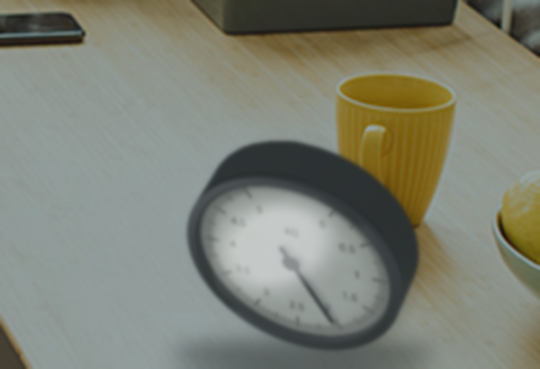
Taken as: kg 2
